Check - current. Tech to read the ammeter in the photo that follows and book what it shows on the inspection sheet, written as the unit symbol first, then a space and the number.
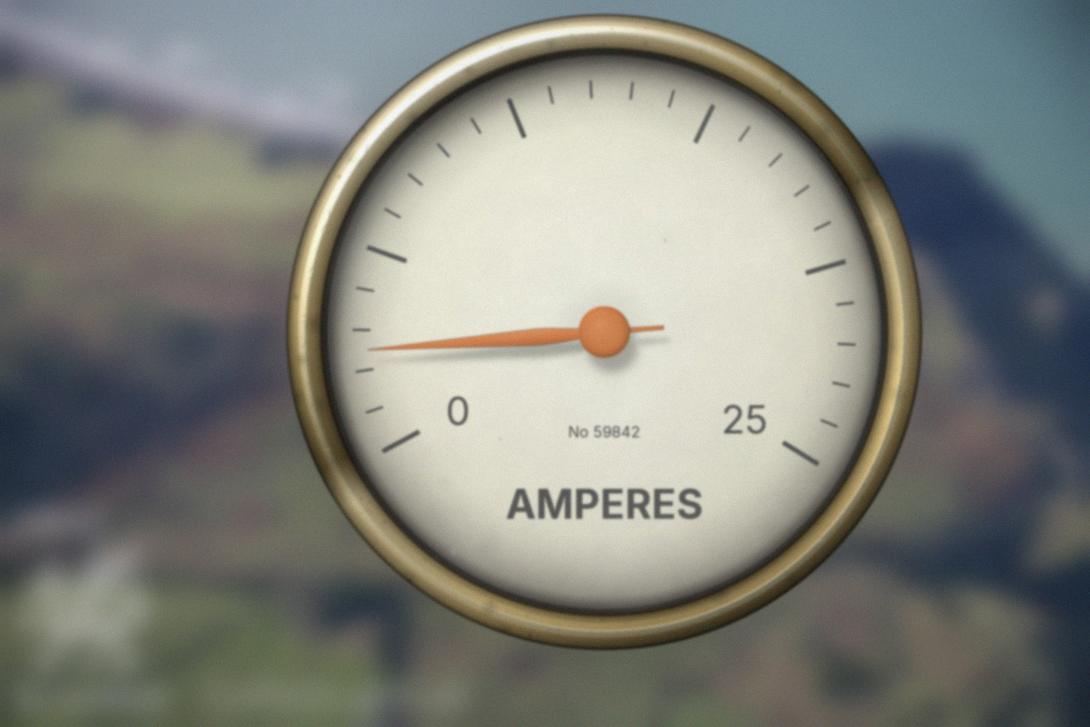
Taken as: A 2.5
